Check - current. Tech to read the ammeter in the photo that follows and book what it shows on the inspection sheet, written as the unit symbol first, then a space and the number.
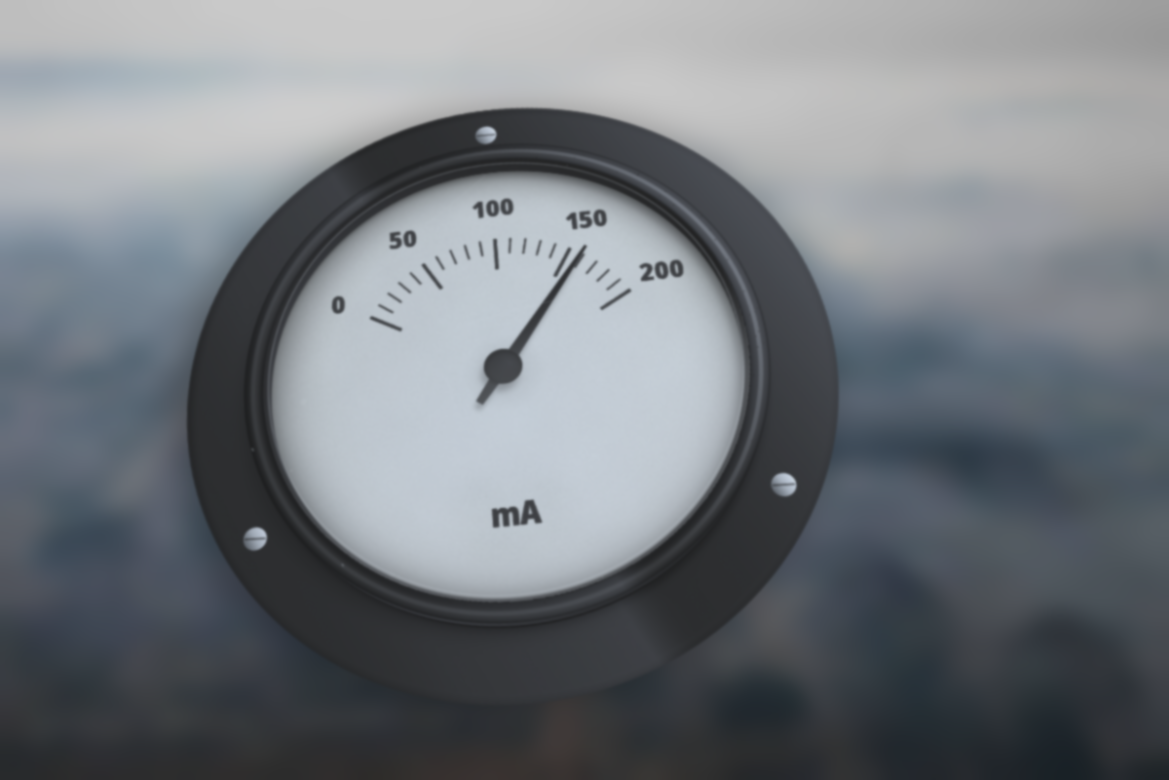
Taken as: mA 160
